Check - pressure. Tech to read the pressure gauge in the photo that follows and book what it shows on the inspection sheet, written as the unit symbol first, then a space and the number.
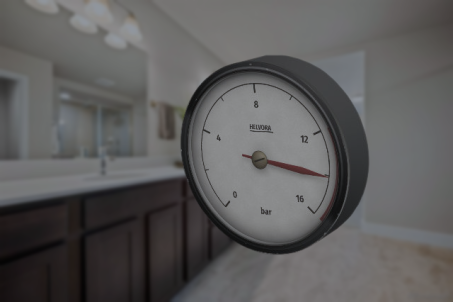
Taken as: bar 14
